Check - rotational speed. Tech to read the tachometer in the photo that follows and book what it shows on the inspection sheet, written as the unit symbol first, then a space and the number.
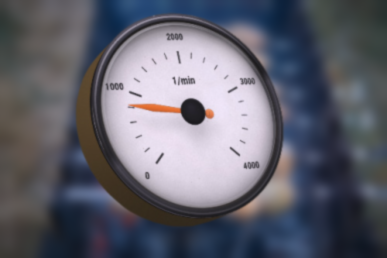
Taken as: rpm 800
